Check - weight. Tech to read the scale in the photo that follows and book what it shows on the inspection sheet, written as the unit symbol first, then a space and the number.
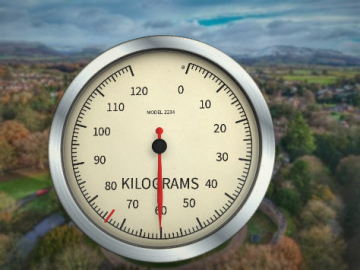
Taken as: kg 60
